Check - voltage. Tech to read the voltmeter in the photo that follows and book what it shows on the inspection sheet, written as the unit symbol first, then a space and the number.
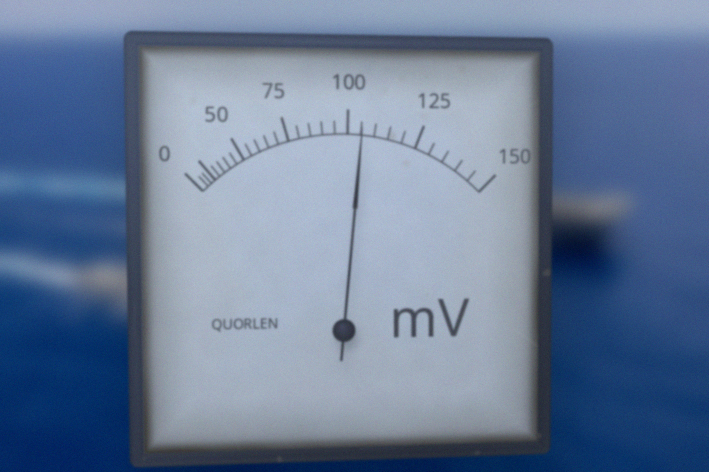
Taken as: mV 105
